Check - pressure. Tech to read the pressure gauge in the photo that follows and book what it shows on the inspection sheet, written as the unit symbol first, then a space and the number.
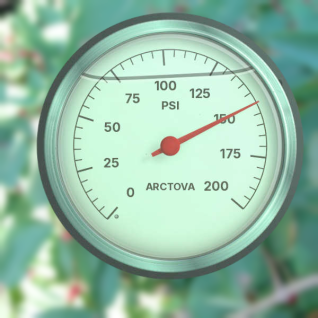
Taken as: psi 150
